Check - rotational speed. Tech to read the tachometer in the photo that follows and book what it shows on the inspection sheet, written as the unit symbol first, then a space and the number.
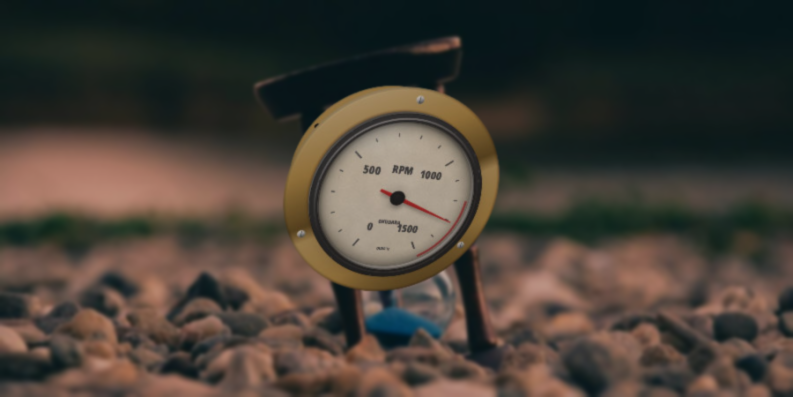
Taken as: rpm 1300
